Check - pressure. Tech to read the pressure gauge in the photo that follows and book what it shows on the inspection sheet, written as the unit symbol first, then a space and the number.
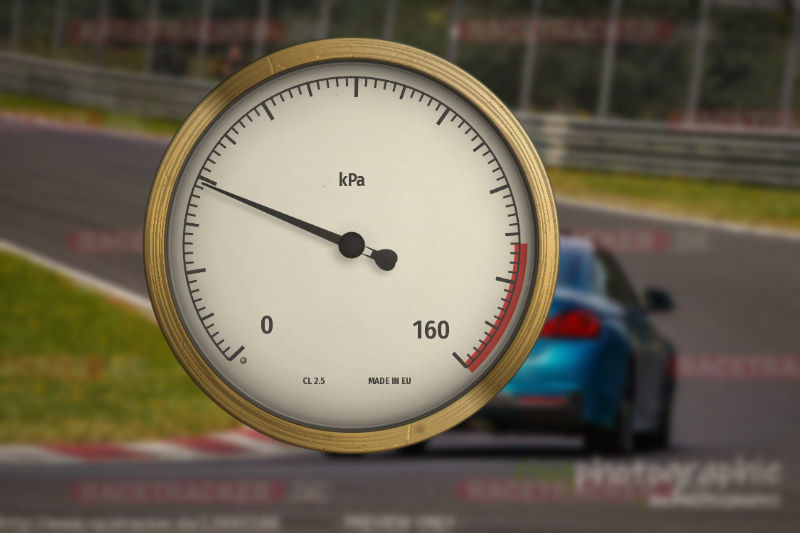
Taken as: kPa 39
